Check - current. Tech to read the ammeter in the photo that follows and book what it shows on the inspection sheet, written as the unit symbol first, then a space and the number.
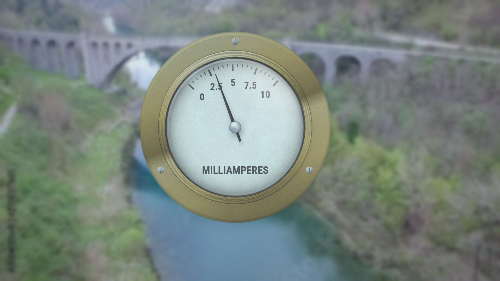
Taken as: mA 3
